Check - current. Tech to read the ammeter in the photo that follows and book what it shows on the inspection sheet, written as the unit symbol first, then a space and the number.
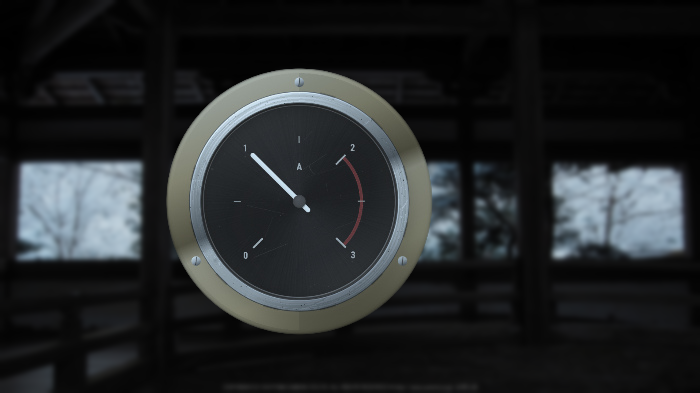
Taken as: A 1
